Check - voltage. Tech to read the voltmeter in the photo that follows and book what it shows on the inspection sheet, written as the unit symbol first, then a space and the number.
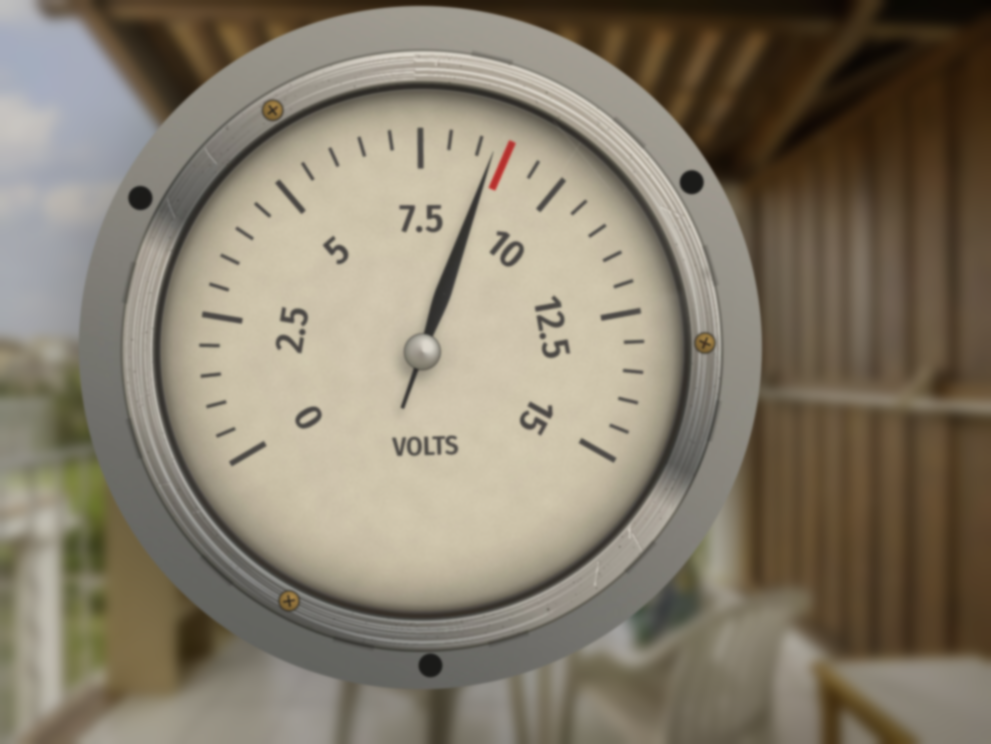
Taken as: V 8.75
